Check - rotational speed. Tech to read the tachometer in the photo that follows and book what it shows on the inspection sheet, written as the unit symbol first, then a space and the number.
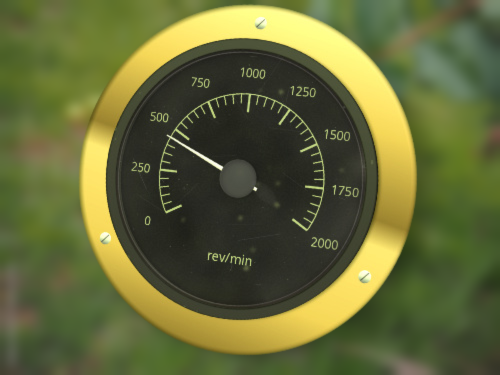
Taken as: rpm 450
